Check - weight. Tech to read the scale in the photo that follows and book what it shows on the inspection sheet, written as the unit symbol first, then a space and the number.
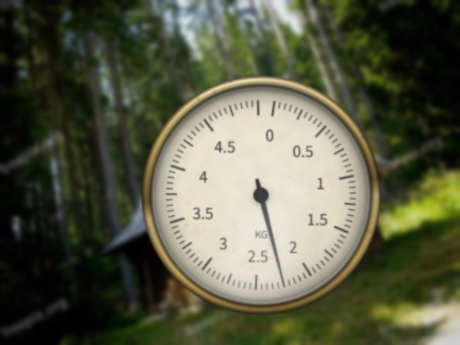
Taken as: kg 2.25
